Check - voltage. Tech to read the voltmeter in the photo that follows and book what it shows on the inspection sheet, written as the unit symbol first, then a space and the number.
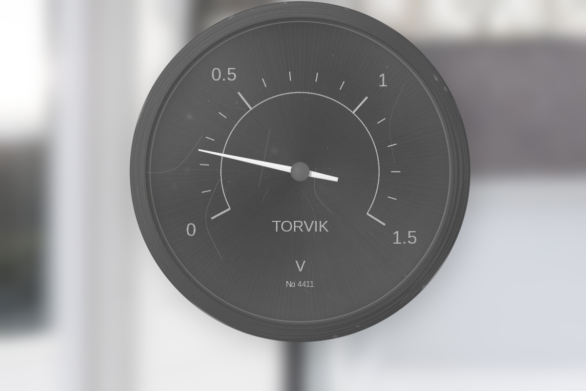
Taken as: V 0.25
